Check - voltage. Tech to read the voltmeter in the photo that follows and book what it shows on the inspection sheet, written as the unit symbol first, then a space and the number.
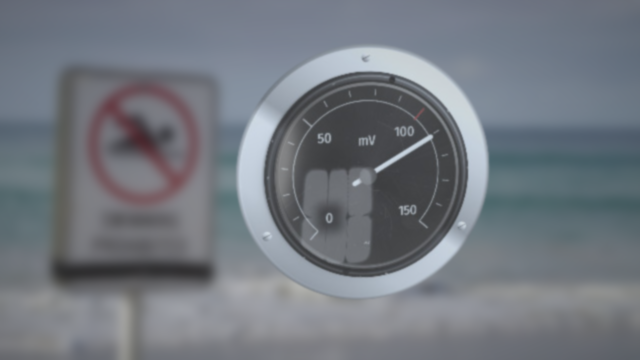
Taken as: mV 110
